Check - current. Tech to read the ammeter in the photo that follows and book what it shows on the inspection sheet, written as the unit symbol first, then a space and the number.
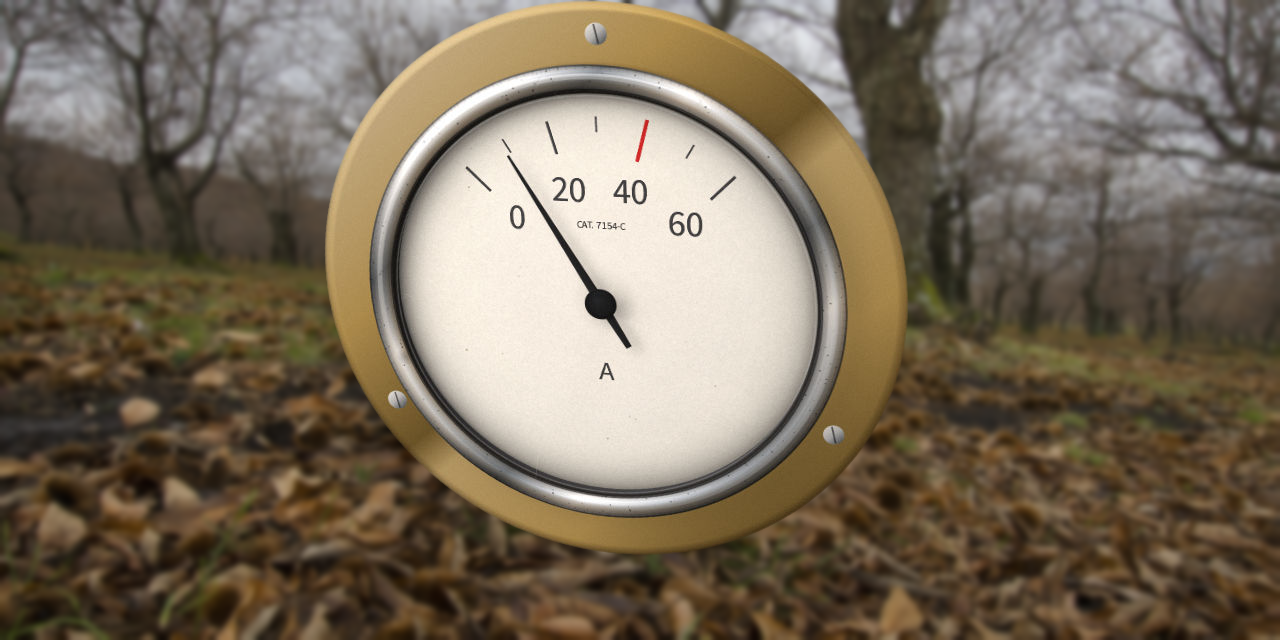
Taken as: A 10
